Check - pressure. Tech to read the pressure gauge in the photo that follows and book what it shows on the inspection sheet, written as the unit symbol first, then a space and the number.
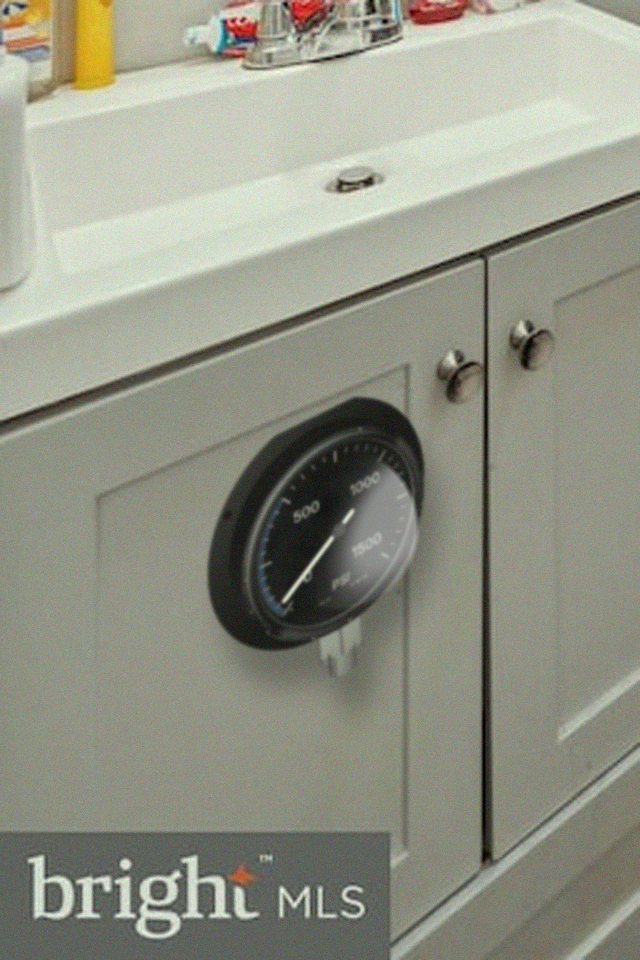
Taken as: psi 50
